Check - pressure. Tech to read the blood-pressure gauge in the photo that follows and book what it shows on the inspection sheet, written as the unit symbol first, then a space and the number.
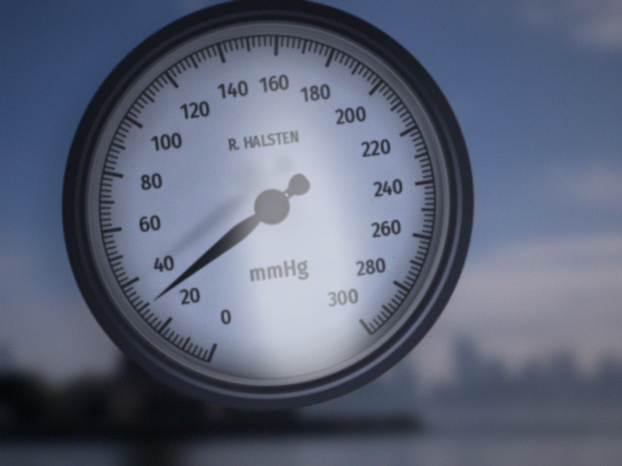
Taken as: mmHg 30
